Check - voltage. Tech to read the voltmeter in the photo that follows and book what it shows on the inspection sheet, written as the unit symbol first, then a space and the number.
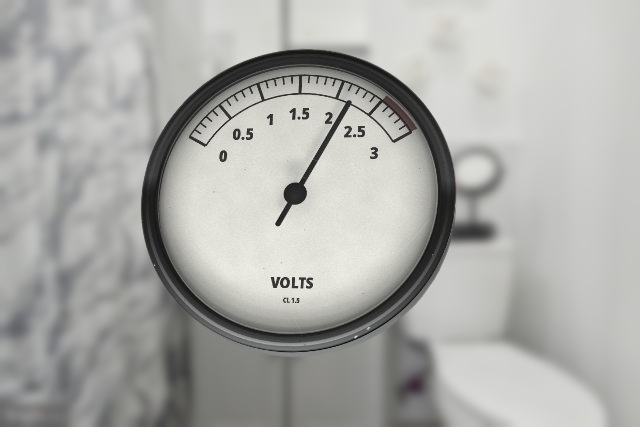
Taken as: V 2.2
